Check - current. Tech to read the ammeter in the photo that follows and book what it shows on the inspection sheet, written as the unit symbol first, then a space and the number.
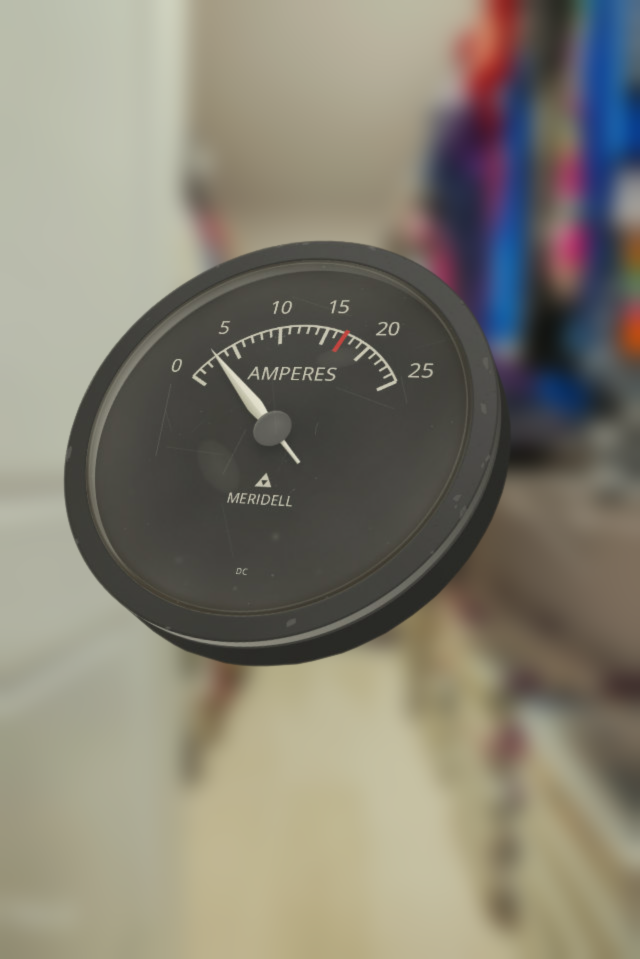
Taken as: A 3
